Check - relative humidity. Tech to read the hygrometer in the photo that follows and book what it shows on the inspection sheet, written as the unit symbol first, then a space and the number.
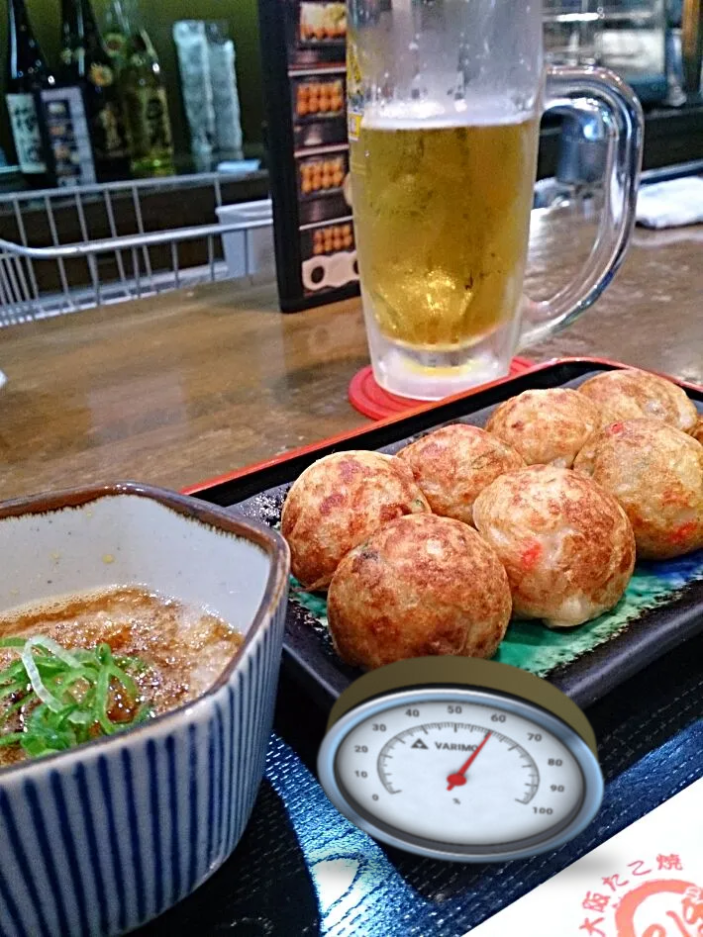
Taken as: % 60
